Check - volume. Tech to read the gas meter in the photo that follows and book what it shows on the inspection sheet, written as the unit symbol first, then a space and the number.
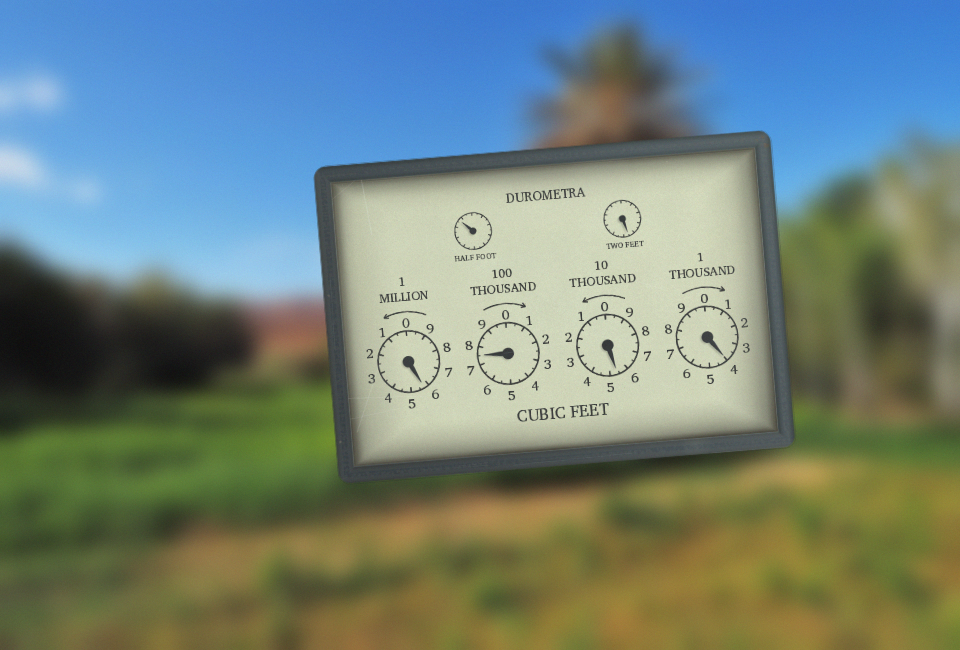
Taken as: ft³ 575400
